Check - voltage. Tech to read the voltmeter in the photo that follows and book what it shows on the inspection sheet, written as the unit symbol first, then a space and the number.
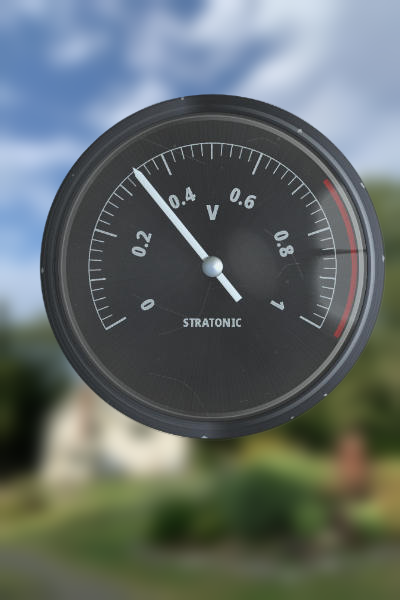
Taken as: V 0.34
